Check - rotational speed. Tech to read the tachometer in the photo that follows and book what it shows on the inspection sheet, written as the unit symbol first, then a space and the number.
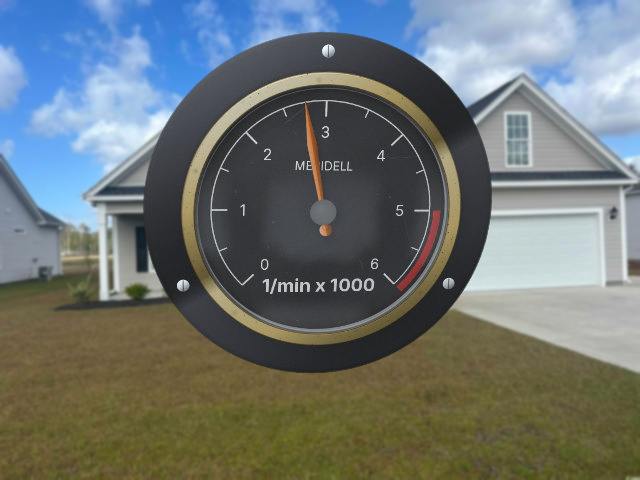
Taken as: rpm 2750
